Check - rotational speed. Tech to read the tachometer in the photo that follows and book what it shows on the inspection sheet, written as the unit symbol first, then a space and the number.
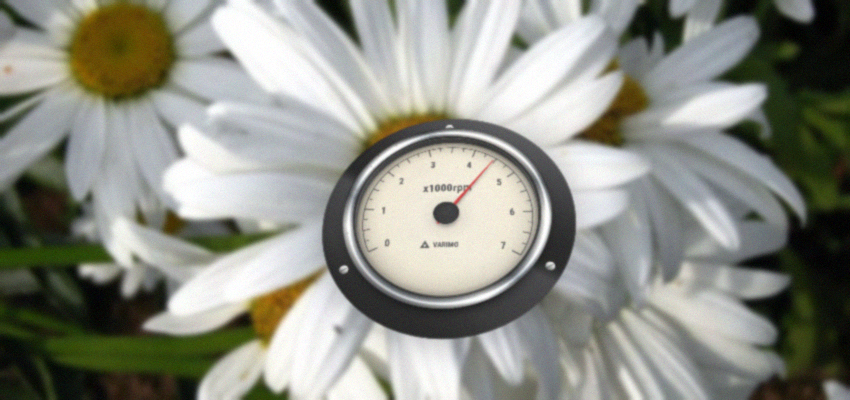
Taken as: rpm 4500
